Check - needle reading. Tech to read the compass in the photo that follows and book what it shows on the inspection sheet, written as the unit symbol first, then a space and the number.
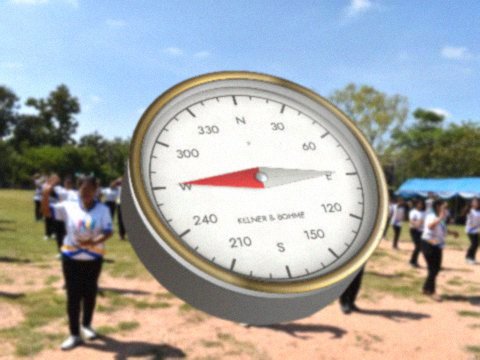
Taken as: ° 270
